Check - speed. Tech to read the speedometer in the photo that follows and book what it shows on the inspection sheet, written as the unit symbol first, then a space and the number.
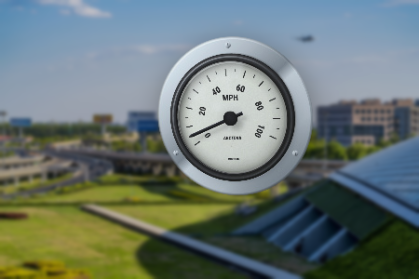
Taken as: mph 5
